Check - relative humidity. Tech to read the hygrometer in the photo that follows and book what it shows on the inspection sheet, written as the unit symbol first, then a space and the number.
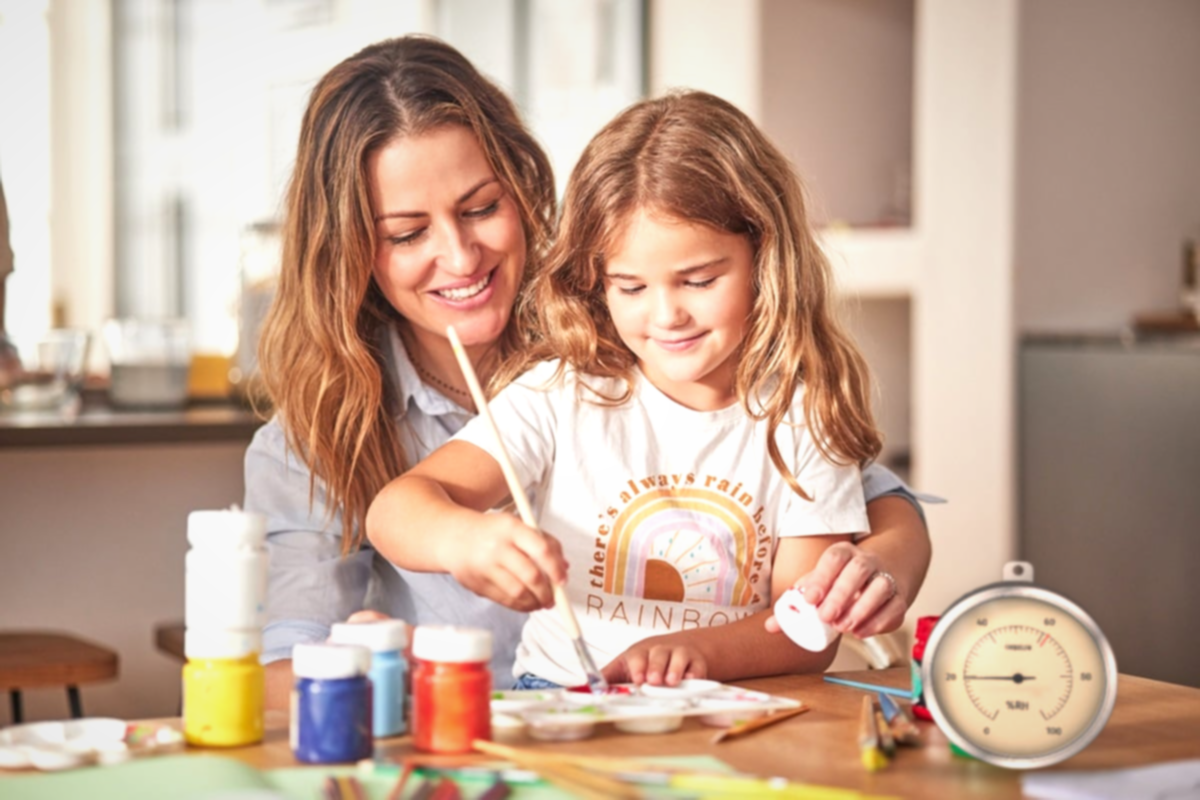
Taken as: % 20
